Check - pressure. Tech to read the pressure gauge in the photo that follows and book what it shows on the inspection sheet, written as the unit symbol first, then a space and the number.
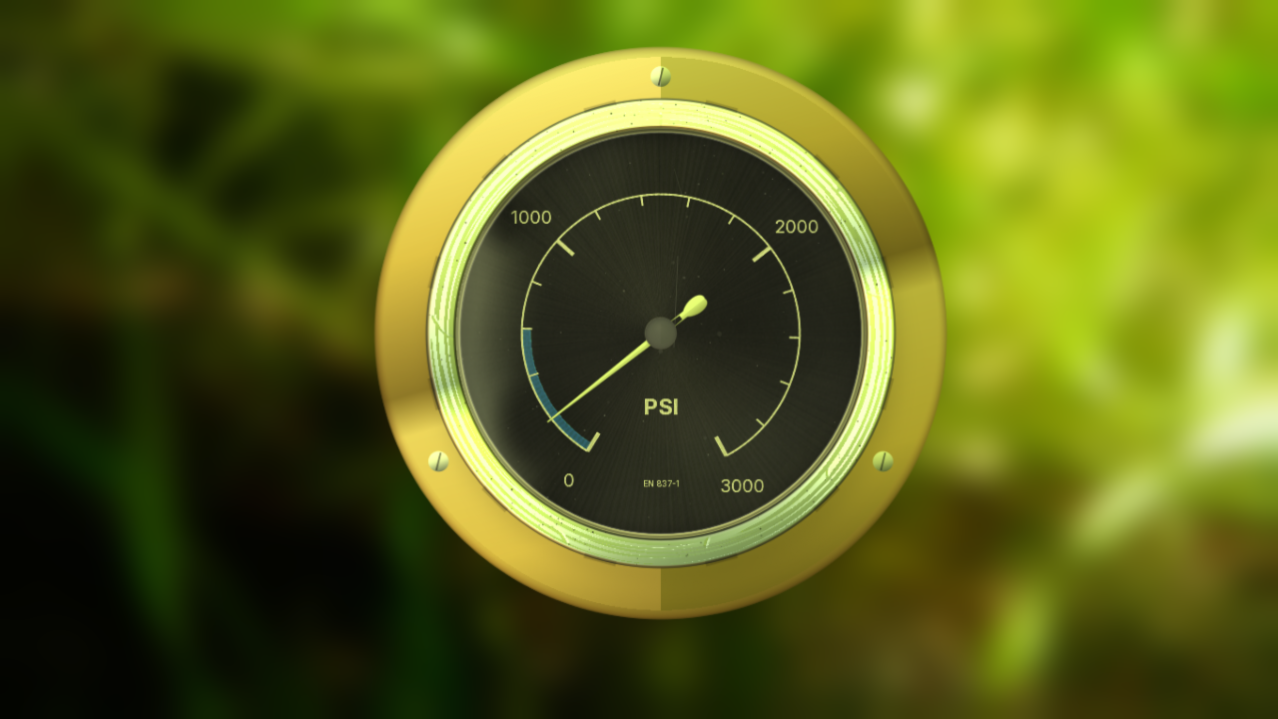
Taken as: psi 200
